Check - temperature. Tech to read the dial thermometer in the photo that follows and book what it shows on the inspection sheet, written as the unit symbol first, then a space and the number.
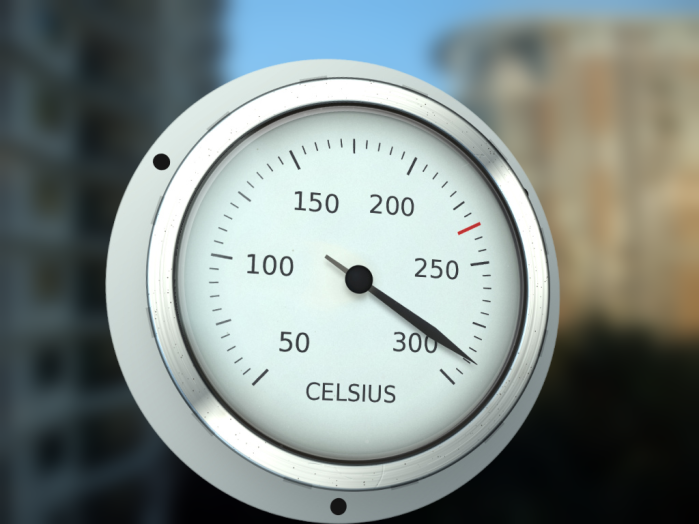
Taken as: °C 290
